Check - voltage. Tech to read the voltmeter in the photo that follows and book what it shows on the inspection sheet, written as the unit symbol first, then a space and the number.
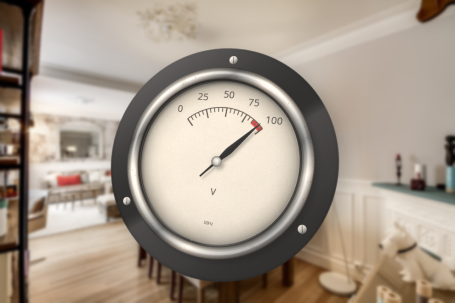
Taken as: V 95
